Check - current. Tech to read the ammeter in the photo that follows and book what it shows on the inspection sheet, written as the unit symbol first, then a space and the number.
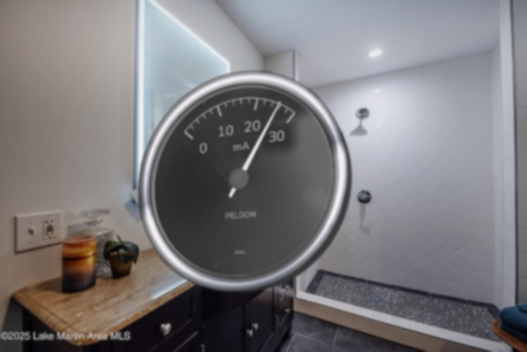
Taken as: mA 26
